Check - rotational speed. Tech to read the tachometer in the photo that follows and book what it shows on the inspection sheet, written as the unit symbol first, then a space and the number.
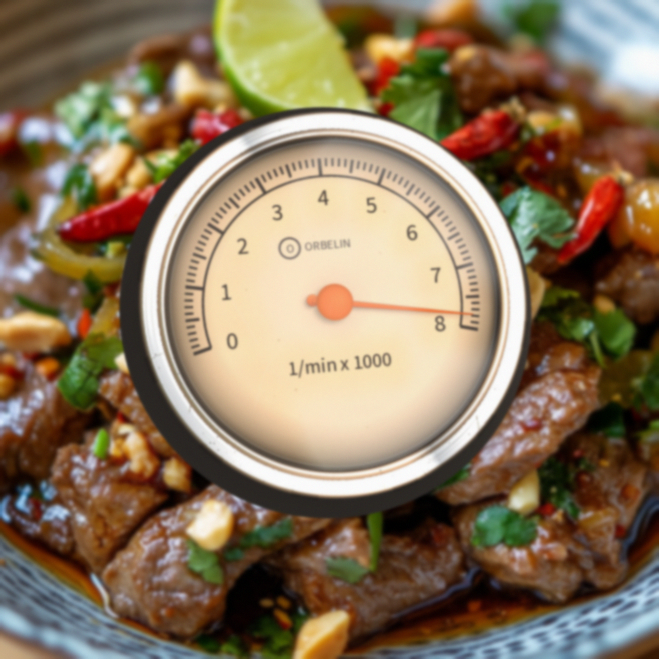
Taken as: rpm 7800
